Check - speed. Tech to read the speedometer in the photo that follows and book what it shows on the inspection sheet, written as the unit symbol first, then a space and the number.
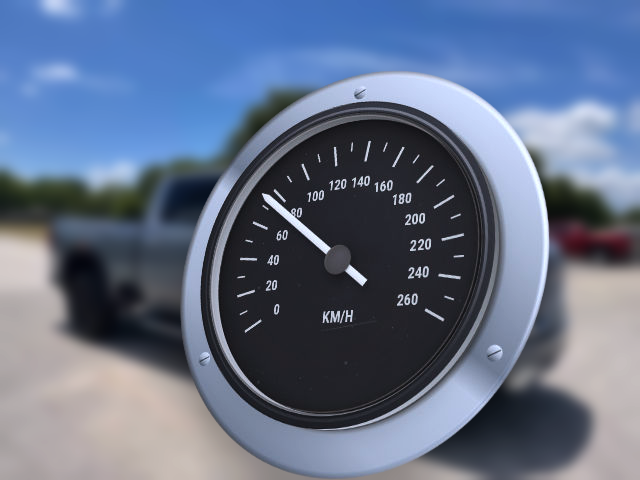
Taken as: km/h 75
